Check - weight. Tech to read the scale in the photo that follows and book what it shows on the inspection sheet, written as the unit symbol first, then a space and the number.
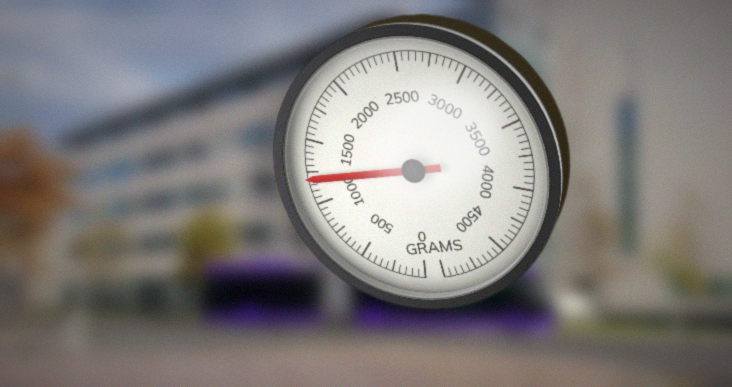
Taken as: g 1200
